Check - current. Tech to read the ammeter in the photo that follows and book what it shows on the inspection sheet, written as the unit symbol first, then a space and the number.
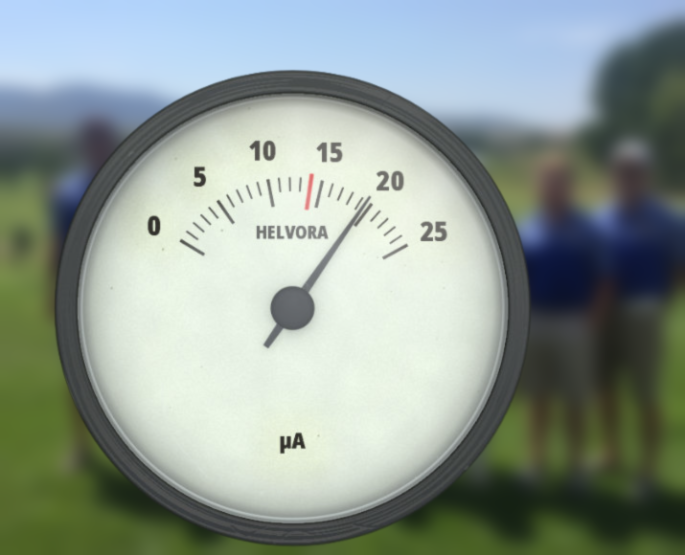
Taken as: µA 19.5
